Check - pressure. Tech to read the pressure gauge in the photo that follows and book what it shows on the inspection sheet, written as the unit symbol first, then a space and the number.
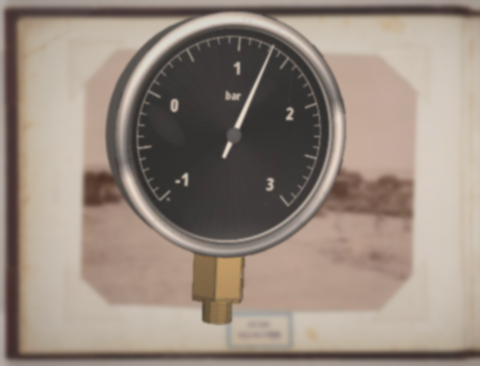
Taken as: bar 1.3
